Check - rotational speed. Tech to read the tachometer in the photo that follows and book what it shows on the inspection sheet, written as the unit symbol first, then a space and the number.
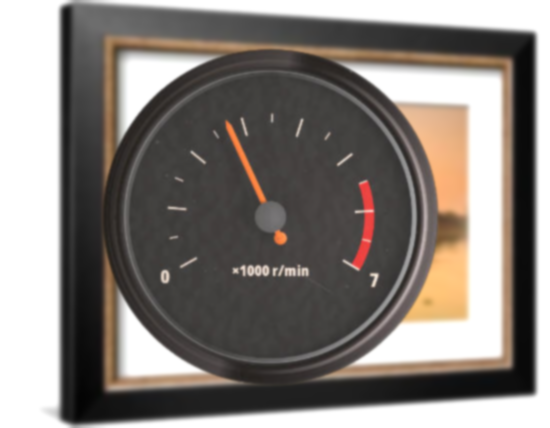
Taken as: rpm 2750
